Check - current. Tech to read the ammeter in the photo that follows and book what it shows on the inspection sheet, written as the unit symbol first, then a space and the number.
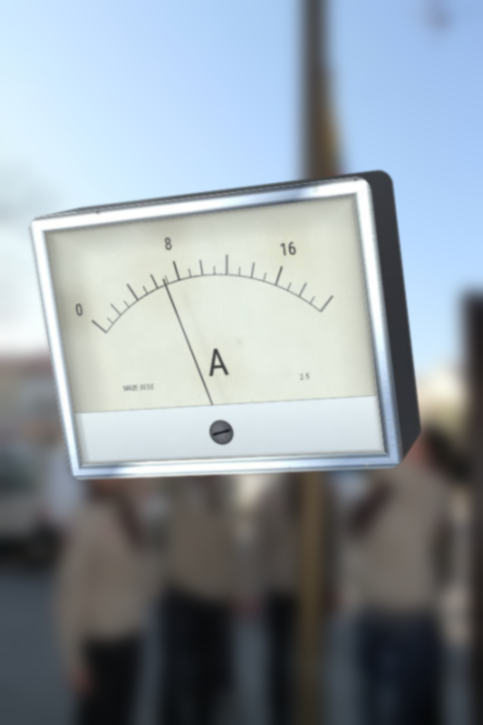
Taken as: A 7
